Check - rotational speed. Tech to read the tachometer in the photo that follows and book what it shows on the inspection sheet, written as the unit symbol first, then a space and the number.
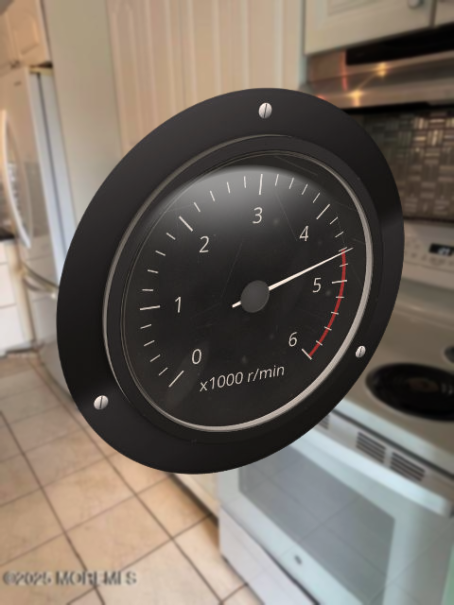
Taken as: rpm 4600
